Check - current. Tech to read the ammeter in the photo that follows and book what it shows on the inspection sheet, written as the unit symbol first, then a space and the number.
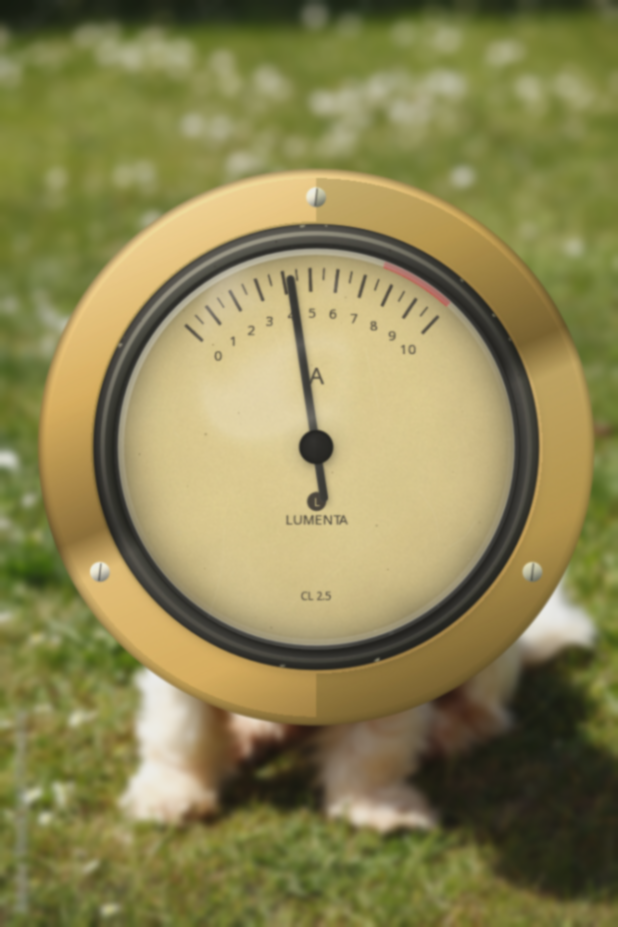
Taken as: A 4.25
